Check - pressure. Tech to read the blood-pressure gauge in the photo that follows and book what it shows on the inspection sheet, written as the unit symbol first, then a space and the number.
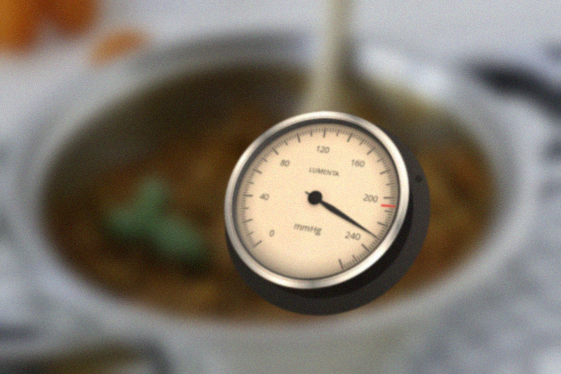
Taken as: mmHg 230
